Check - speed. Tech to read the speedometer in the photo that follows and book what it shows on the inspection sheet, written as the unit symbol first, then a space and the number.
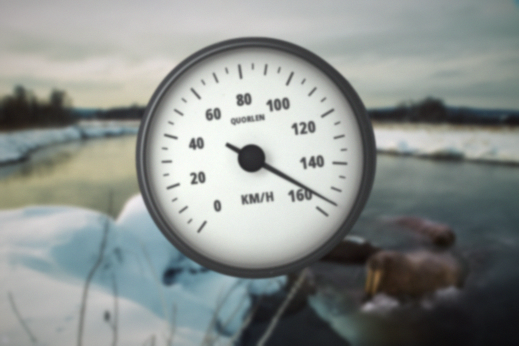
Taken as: km/h 155
